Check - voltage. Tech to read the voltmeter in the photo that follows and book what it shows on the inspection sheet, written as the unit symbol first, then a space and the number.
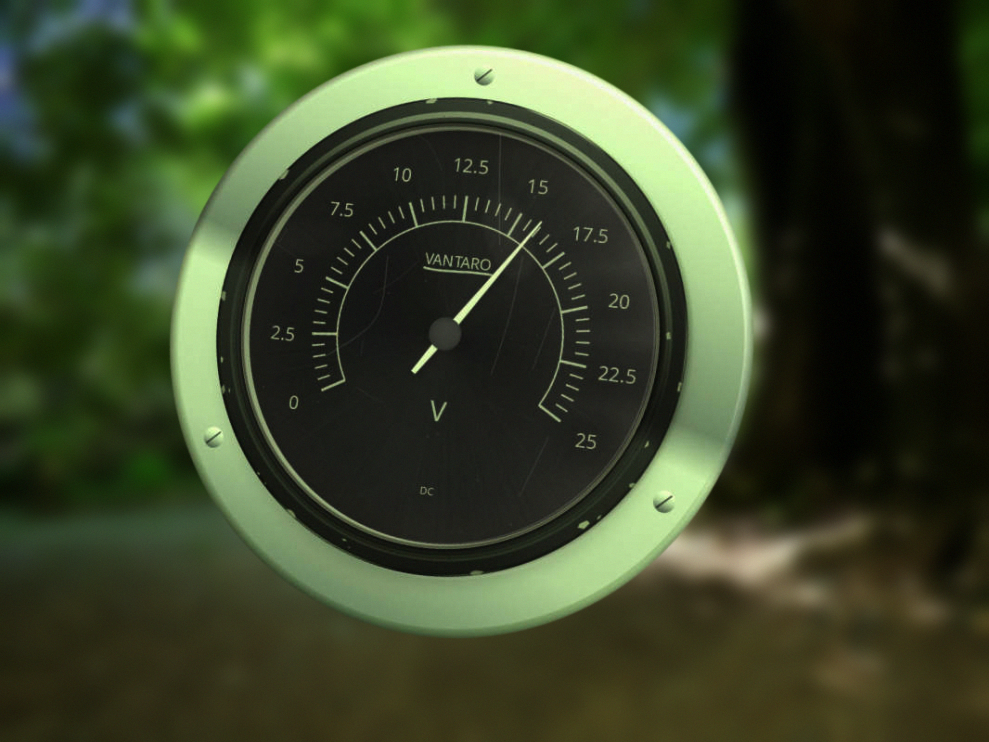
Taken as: V 16
